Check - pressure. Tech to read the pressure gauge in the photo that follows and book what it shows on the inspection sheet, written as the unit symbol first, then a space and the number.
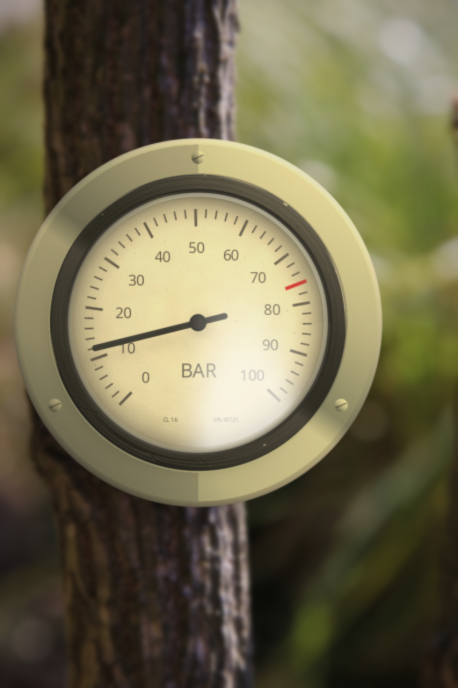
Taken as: bar 12
